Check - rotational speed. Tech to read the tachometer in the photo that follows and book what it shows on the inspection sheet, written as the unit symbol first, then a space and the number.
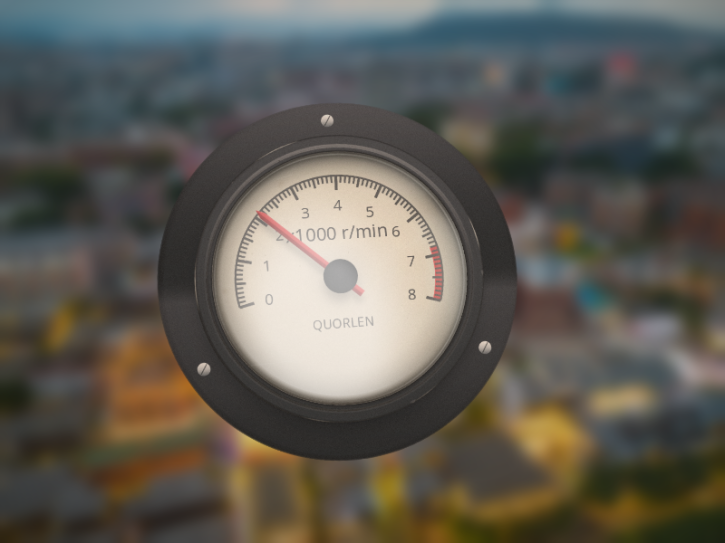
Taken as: rpm 2100
